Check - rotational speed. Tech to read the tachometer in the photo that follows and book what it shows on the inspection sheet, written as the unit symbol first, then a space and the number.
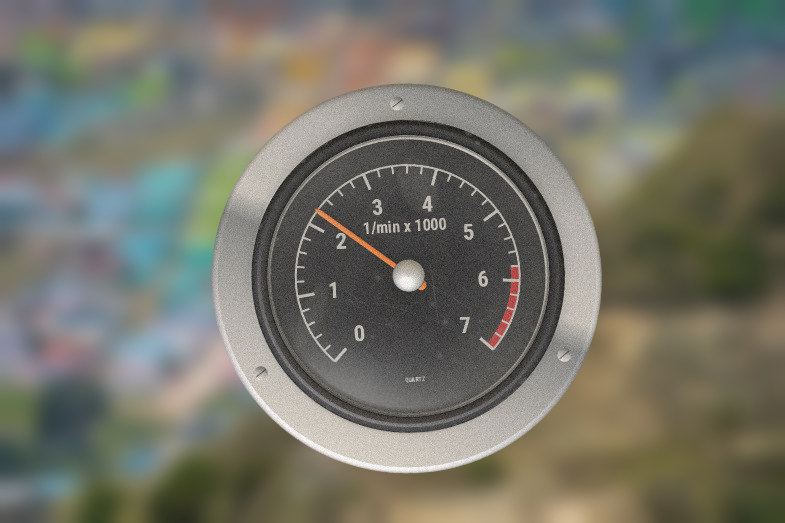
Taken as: rpm 2200
